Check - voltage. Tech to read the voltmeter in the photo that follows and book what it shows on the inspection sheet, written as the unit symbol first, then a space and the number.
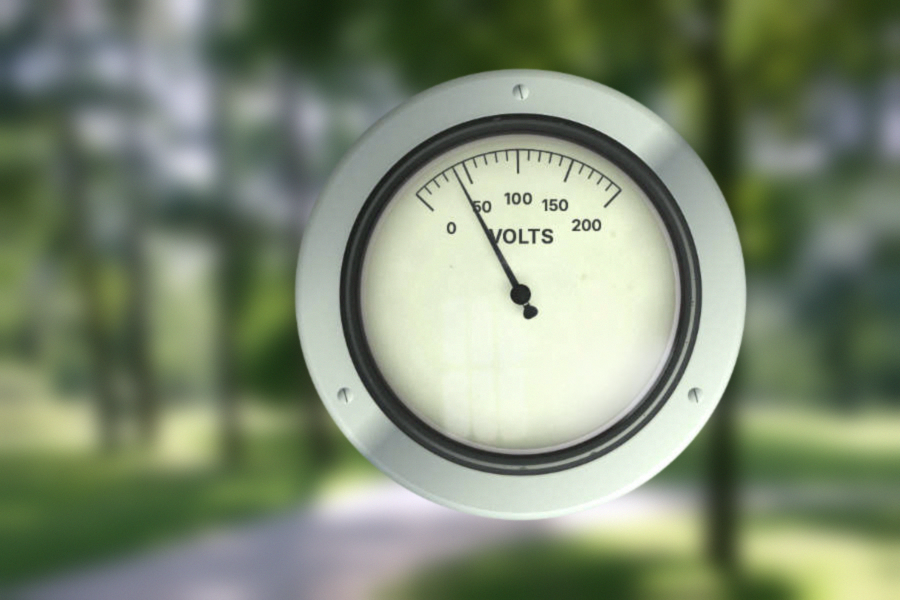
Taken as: V 40
